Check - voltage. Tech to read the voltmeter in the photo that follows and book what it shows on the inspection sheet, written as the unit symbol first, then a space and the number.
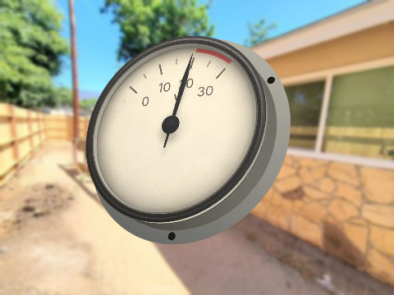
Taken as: V 20
